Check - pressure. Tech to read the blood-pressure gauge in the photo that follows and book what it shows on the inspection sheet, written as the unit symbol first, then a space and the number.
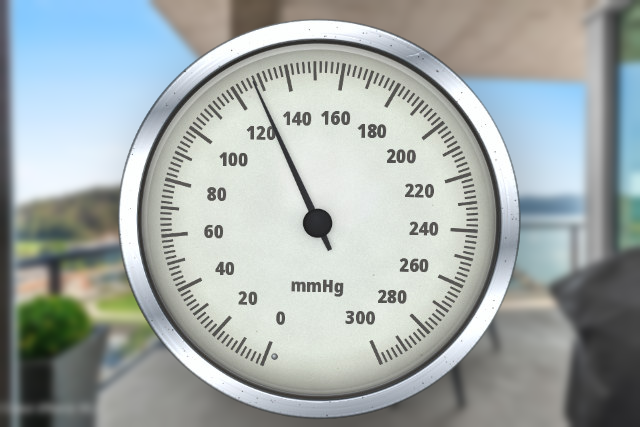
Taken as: mmHg 128
